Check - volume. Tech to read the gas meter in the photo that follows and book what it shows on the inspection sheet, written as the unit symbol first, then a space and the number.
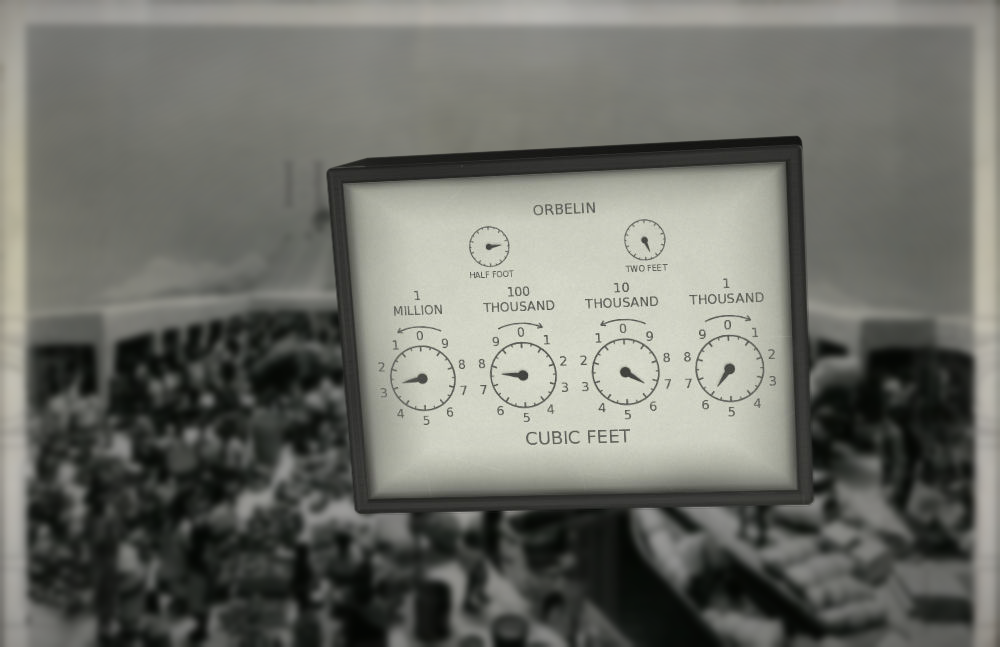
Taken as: ft³ 276600
